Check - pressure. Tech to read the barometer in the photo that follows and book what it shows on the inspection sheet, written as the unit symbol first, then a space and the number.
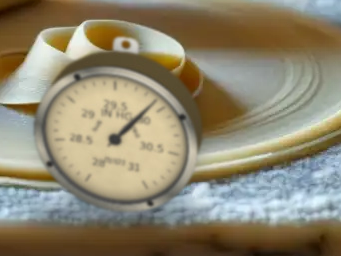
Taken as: inHg 29.9
